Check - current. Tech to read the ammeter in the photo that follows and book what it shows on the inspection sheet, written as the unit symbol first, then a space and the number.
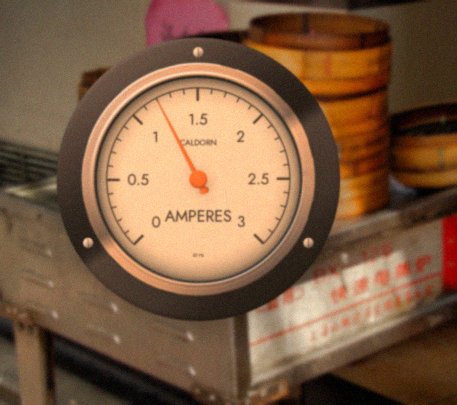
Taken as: A 1.2
